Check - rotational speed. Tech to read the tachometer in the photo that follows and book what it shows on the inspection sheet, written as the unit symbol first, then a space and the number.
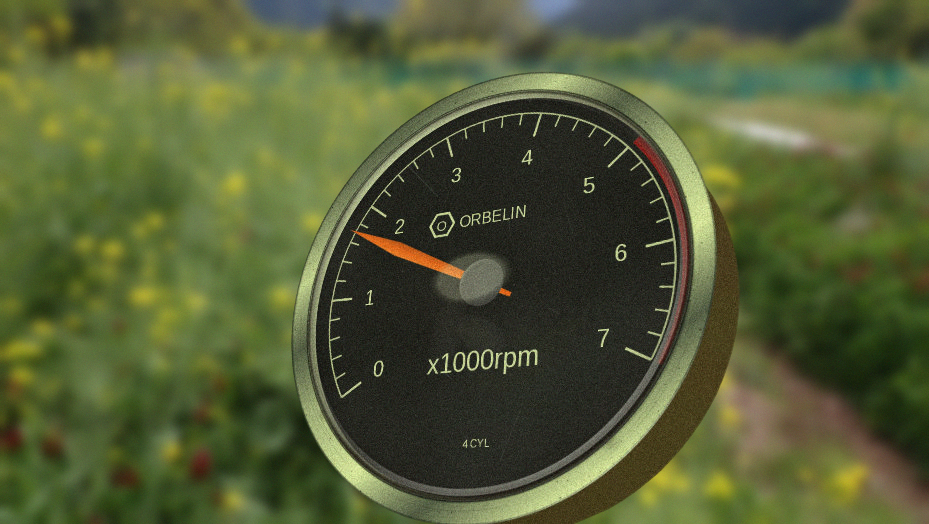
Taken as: rpm 1700
